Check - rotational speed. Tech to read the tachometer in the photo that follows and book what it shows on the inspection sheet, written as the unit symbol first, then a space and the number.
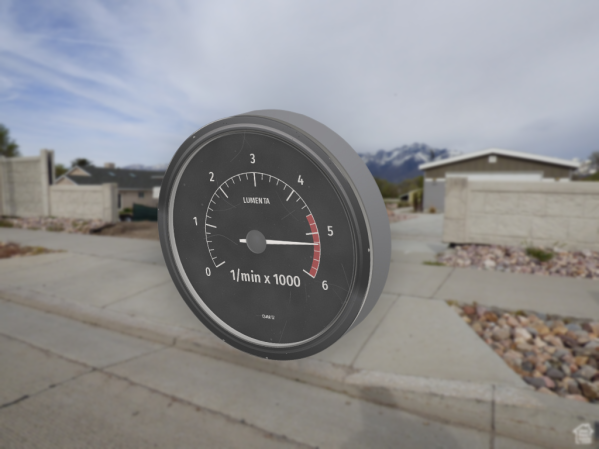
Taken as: rpm 5200
